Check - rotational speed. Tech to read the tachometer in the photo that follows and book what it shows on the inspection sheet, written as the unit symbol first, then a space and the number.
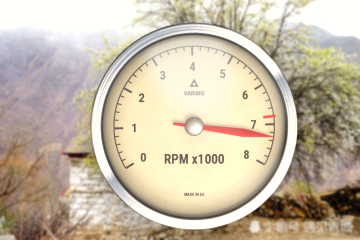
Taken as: rpm 7300
